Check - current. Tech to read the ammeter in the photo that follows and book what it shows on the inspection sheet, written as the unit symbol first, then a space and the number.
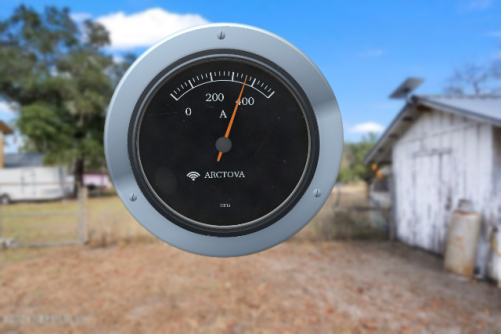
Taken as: A 360
